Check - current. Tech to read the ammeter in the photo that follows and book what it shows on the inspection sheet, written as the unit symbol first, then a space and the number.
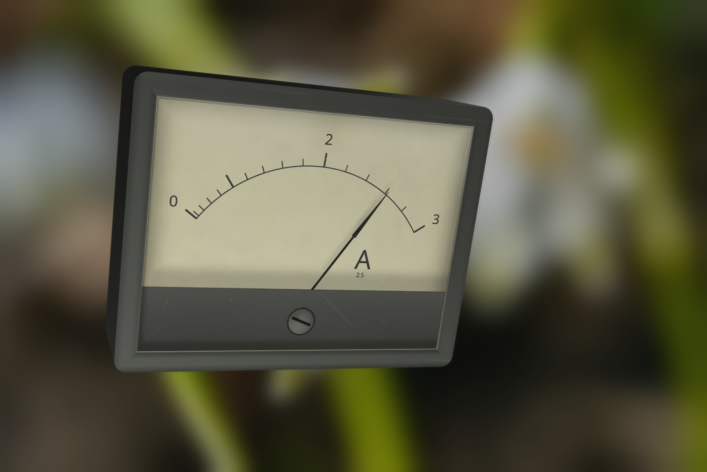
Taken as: A 2.6
